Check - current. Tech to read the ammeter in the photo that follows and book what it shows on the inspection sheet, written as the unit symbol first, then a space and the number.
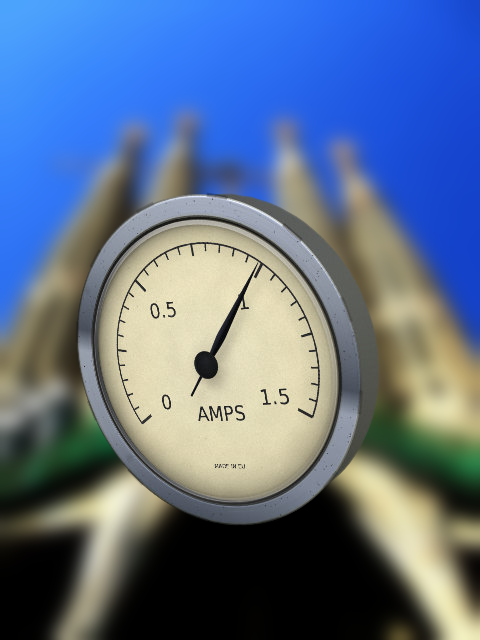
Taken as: A 1
